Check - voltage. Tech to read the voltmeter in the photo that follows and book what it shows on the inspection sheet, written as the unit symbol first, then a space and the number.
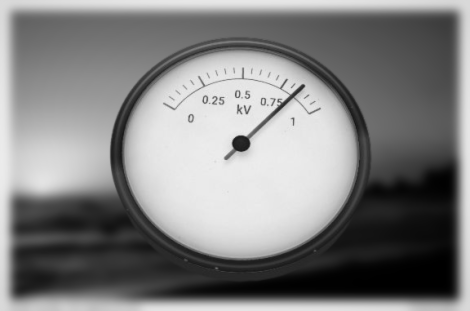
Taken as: kV 0.85
